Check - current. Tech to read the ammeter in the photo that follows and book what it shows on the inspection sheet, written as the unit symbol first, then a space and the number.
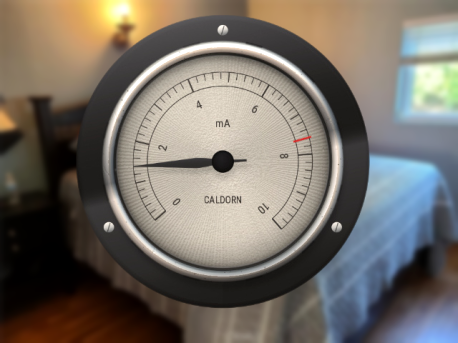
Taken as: mA 1.4
